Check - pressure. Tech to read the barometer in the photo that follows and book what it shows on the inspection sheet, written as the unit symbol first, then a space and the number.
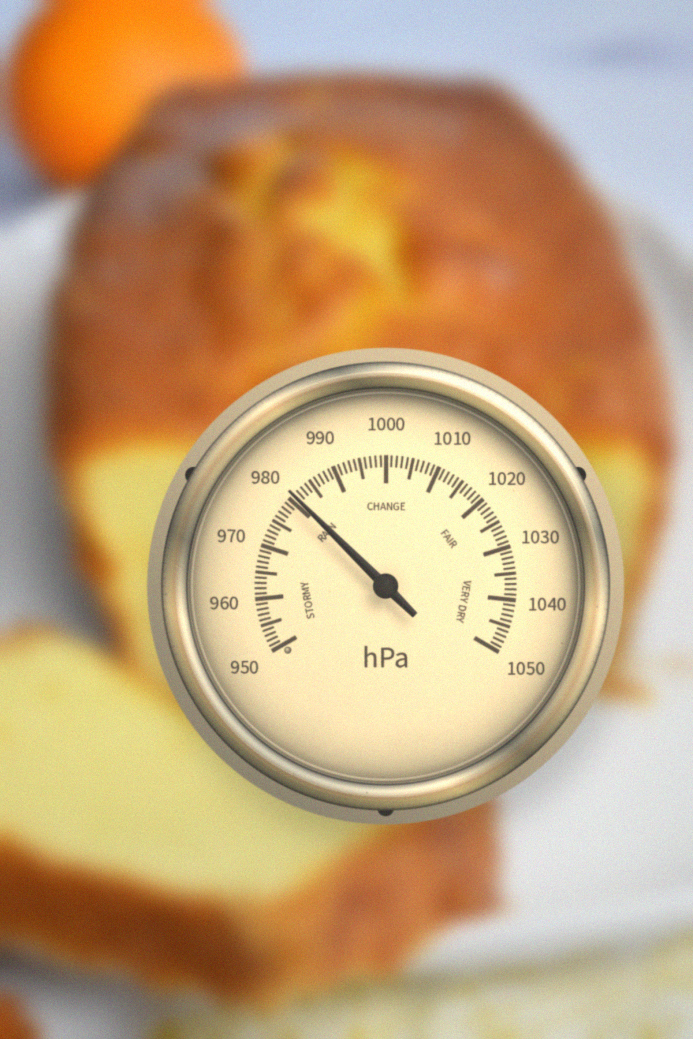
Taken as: hPa 981
